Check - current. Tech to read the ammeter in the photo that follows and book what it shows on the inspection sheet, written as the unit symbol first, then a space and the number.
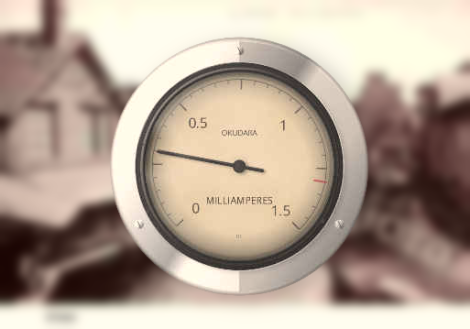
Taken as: mA 0.3
